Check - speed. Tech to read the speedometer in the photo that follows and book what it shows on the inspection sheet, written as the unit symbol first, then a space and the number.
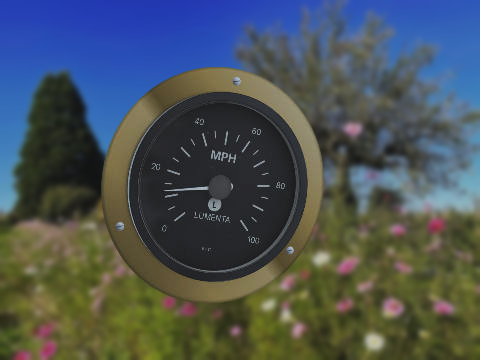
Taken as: mph 12.5
